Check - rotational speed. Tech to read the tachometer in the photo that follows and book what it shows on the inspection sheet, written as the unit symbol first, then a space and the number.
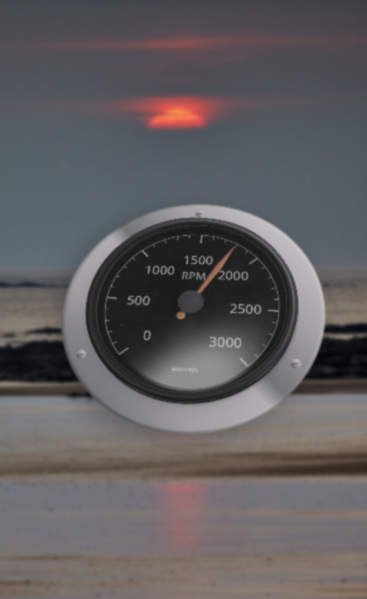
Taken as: rpm 1800
